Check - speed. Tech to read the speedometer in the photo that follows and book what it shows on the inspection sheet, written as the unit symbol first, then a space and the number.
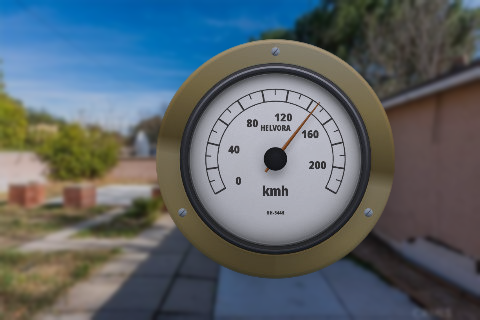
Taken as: km/h 145
